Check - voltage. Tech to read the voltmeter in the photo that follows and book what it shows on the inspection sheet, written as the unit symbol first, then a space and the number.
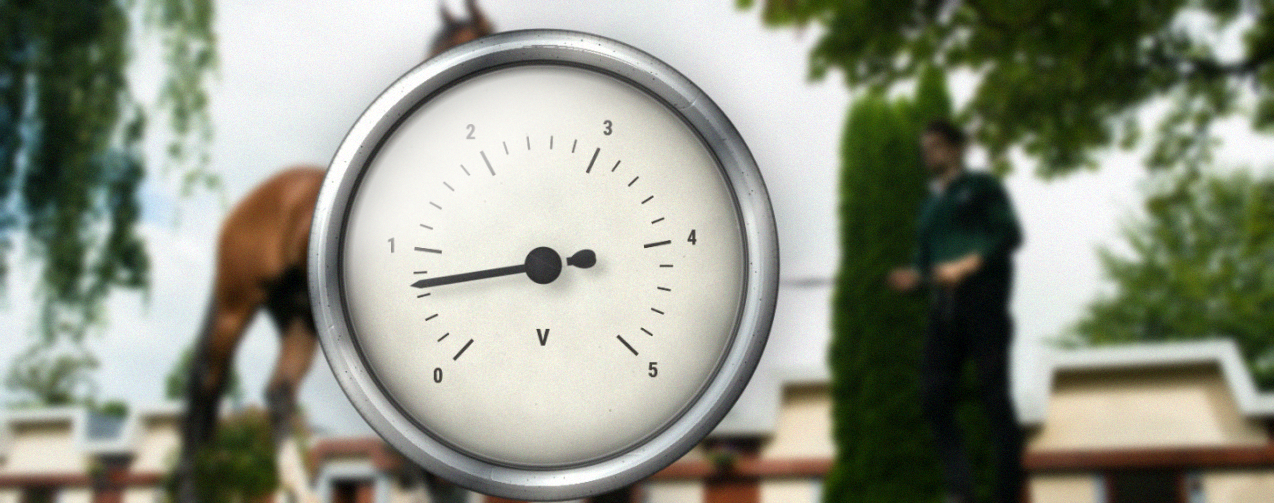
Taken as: V 0.7
